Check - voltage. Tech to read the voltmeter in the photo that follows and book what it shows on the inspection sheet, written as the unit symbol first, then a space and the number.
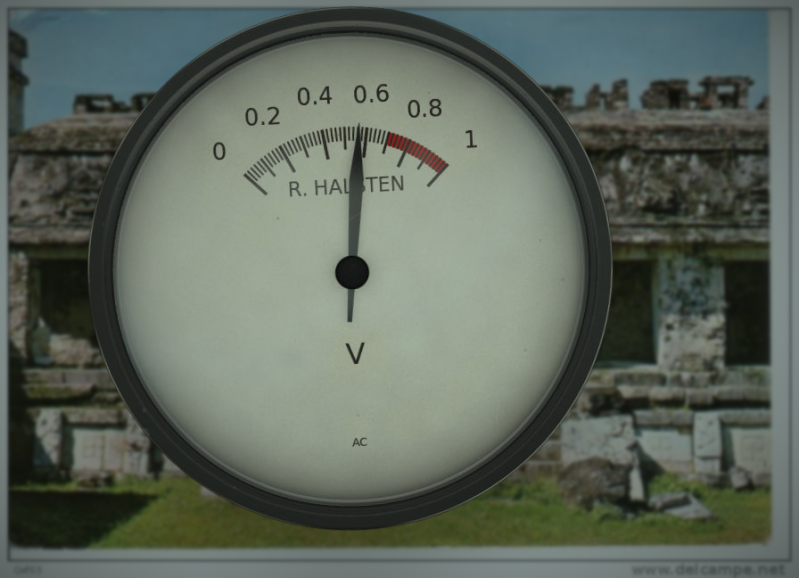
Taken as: V 0.56
